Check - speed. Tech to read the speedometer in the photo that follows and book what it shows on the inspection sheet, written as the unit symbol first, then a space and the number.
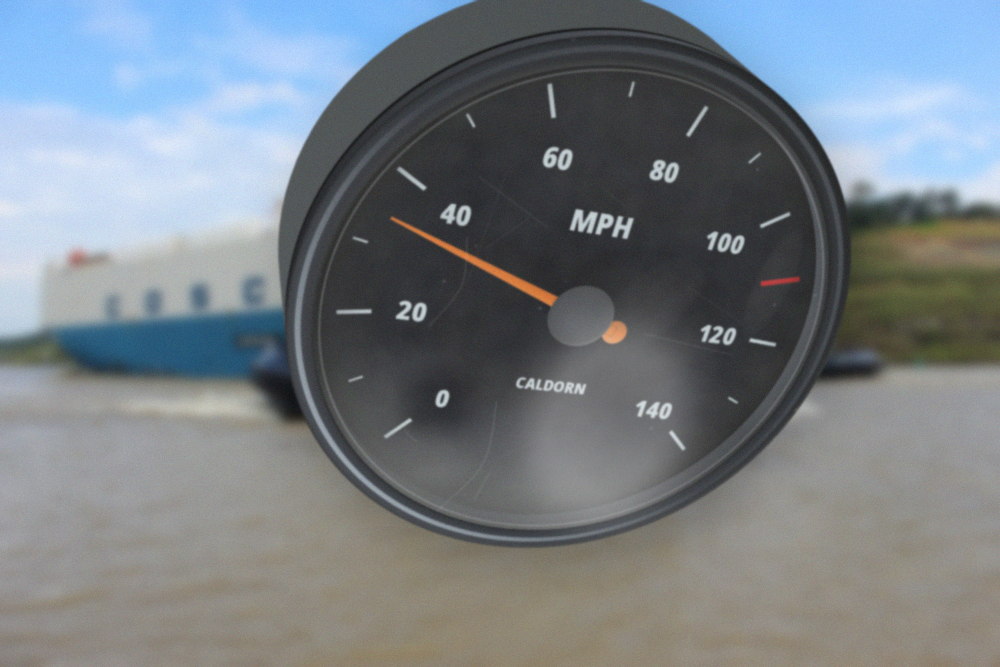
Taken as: mph 35
